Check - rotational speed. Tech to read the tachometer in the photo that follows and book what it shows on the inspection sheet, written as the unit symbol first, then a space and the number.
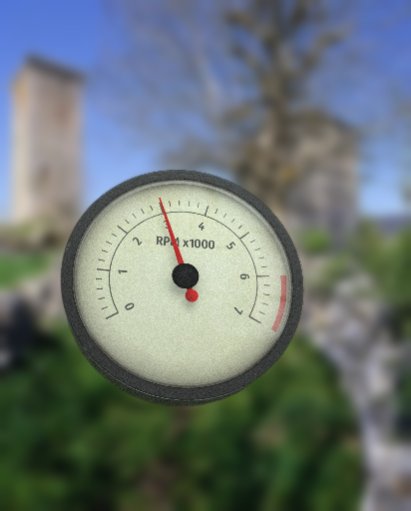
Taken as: rpm 3000
